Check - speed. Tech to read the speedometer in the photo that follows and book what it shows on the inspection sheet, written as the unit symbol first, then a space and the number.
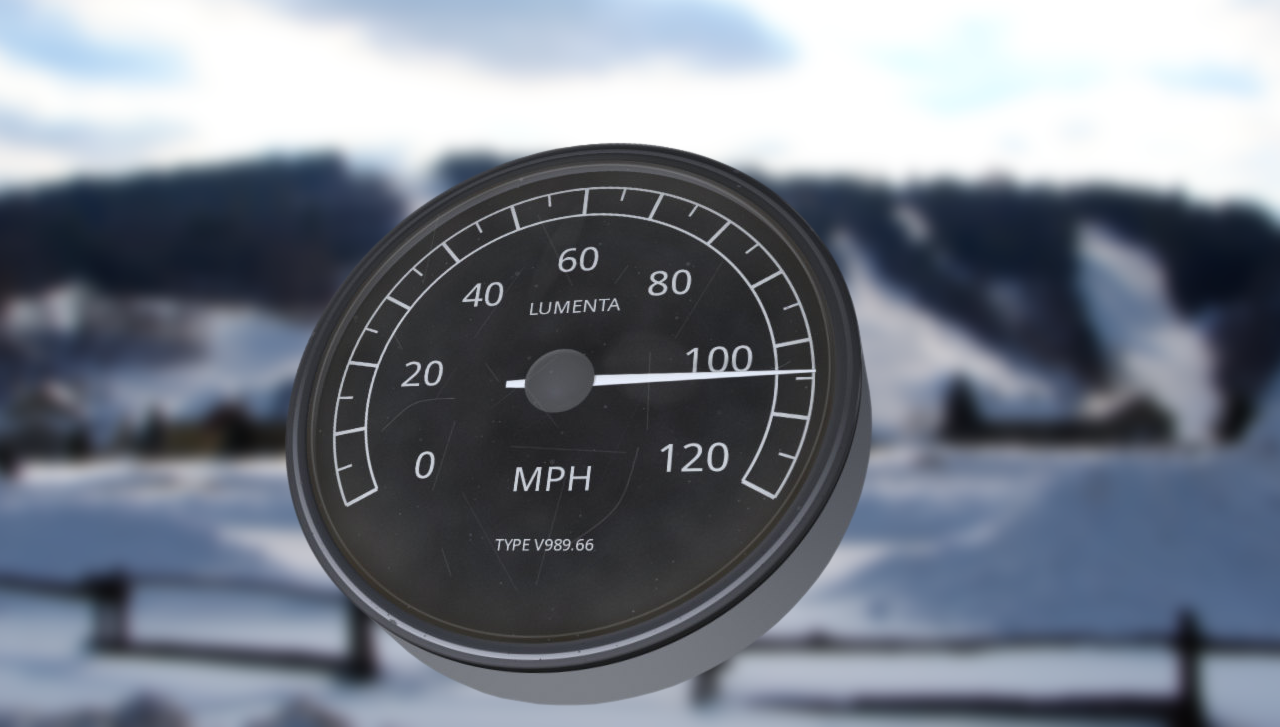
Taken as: mph 105
